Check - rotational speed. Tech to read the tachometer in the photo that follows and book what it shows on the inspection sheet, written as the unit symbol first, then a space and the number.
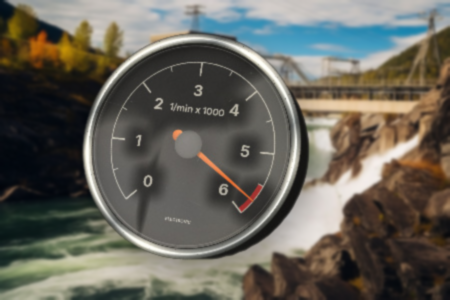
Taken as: rpm 5750
